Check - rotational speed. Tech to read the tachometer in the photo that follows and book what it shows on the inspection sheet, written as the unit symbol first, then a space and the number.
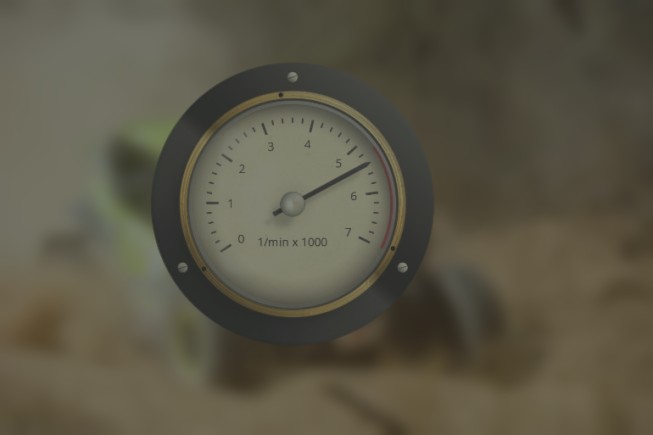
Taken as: rpm 5400
